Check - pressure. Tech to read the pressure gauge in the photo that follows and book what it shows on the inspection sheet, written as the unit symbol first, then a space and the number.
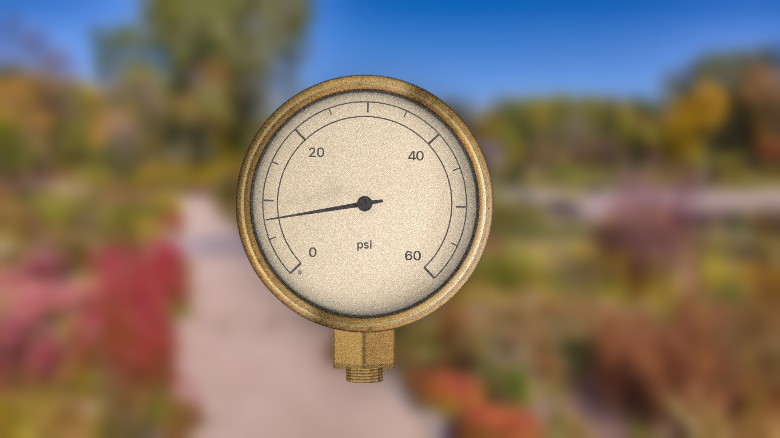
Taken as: psi 7.5
